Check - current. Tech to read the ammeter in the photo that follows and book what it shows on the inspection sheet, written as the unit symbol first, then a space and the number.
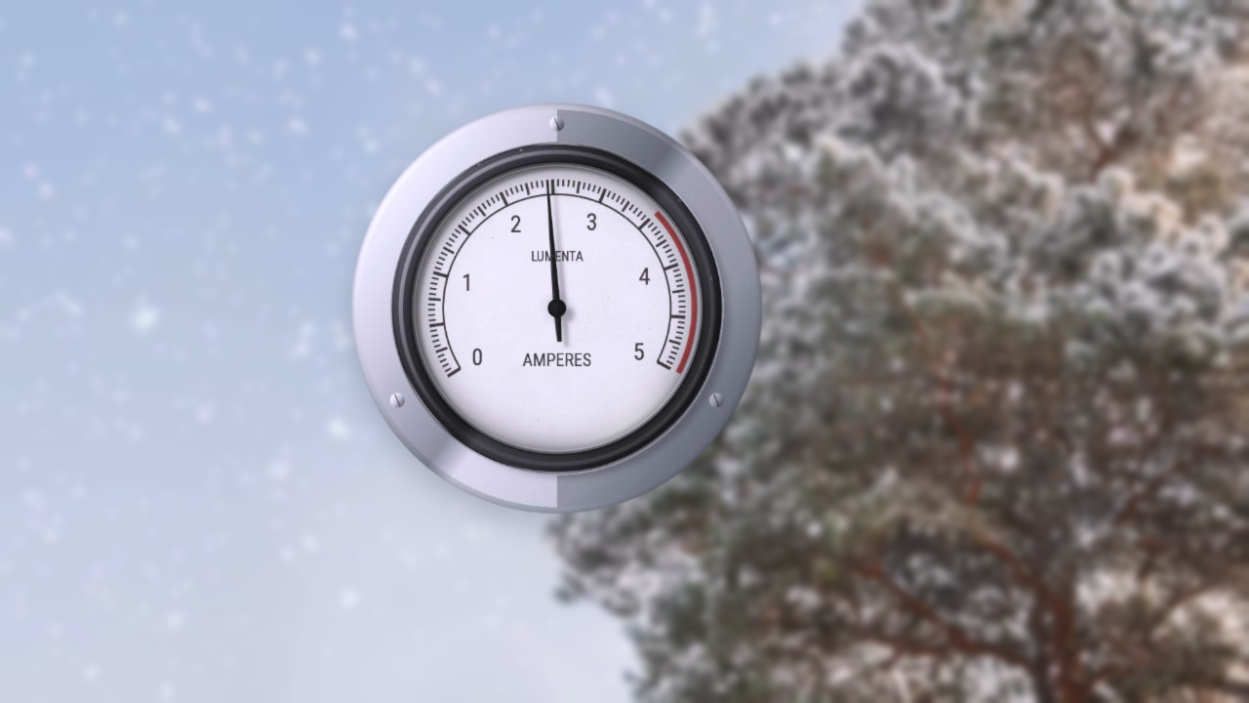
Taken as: A 2.45
